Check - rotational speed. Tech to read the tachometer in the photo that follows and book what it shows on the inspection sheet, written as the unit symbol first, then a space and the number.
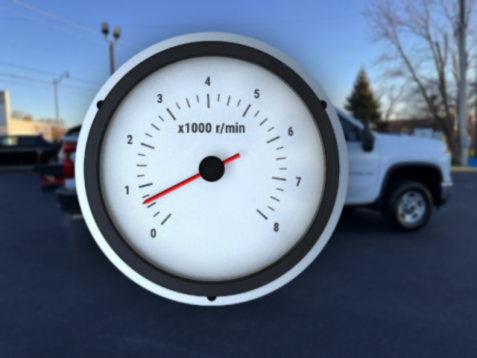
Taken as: rpm 625
